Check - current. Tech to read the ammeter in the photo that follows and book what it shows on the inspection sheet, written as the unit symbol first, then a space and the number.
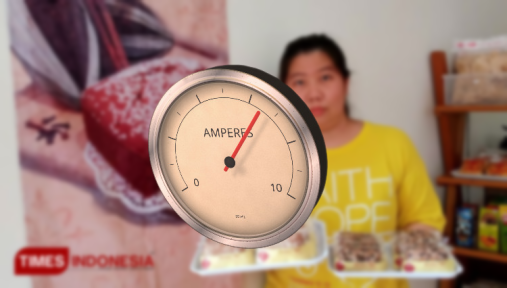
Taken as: A 6.5
